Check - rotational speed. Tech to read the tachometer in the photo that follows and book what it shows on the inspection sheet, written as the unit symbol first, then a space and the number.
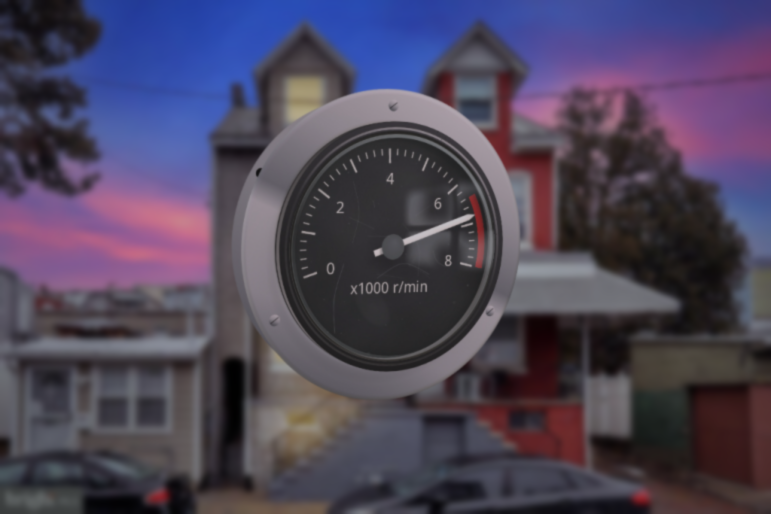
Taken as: rpm 6800
